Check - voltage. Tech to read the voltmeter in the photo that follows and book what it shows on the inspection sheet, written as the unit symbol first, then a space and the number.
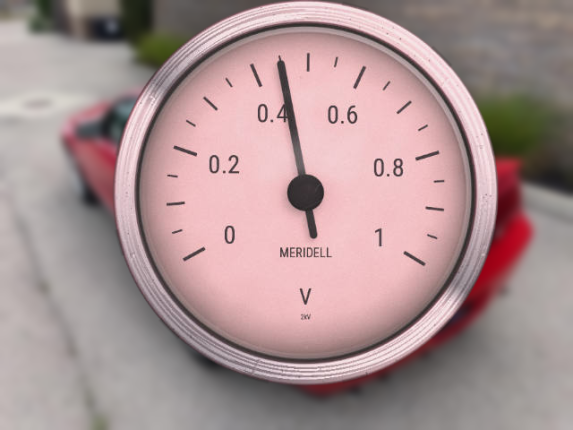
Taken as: V 0.45
